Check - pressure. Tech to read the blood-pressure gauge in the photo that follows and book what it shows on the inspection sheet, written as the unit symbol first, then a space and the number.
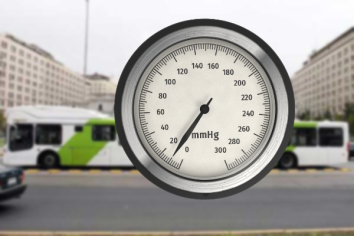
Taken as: mmHg 10
